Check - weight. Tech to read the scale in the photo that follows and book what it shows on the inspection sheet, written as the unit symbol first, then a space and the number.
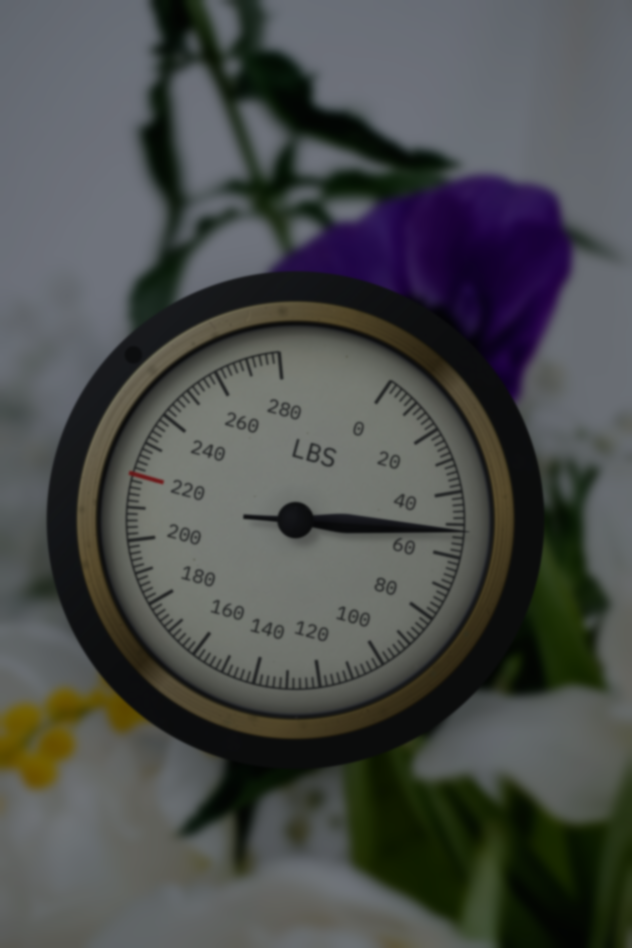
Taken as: lb 52
